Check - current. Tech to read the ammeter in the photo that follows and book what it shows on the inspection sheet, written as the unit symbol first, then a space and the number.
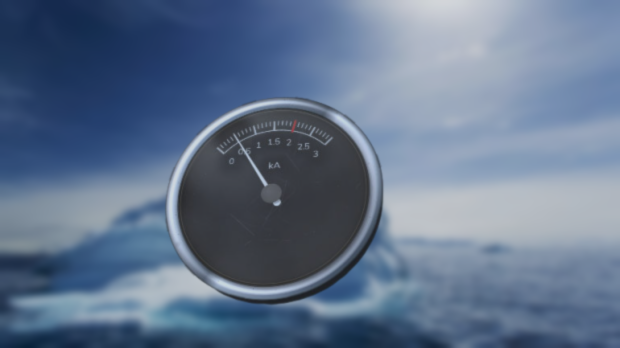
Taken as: kA 0.5
